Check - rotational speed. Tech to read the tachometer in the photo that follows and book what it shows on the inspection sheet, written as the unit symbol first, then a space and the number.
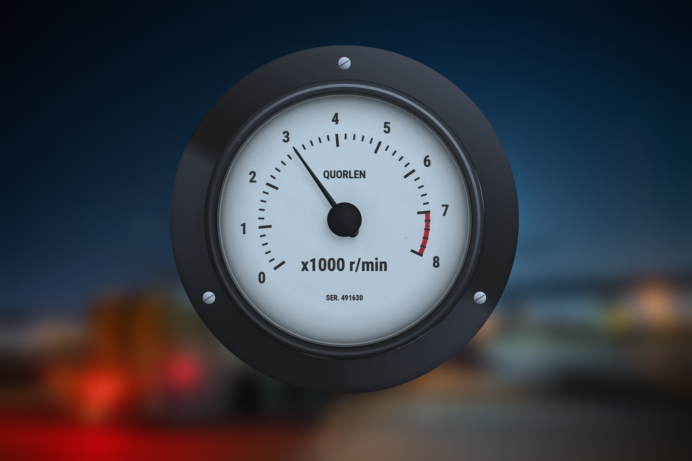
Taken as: rpm 3000
